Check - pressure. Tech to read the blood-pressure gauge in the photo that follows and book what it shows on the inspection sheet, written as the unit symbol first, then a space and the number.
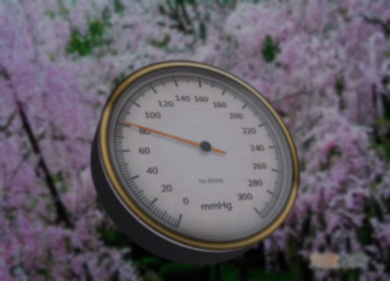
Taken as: mmHg 80
